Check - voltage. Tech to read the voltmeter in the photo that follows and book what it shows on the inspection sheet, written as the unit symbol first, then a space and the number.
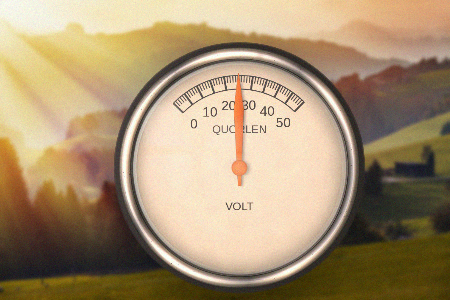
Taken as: V 25
